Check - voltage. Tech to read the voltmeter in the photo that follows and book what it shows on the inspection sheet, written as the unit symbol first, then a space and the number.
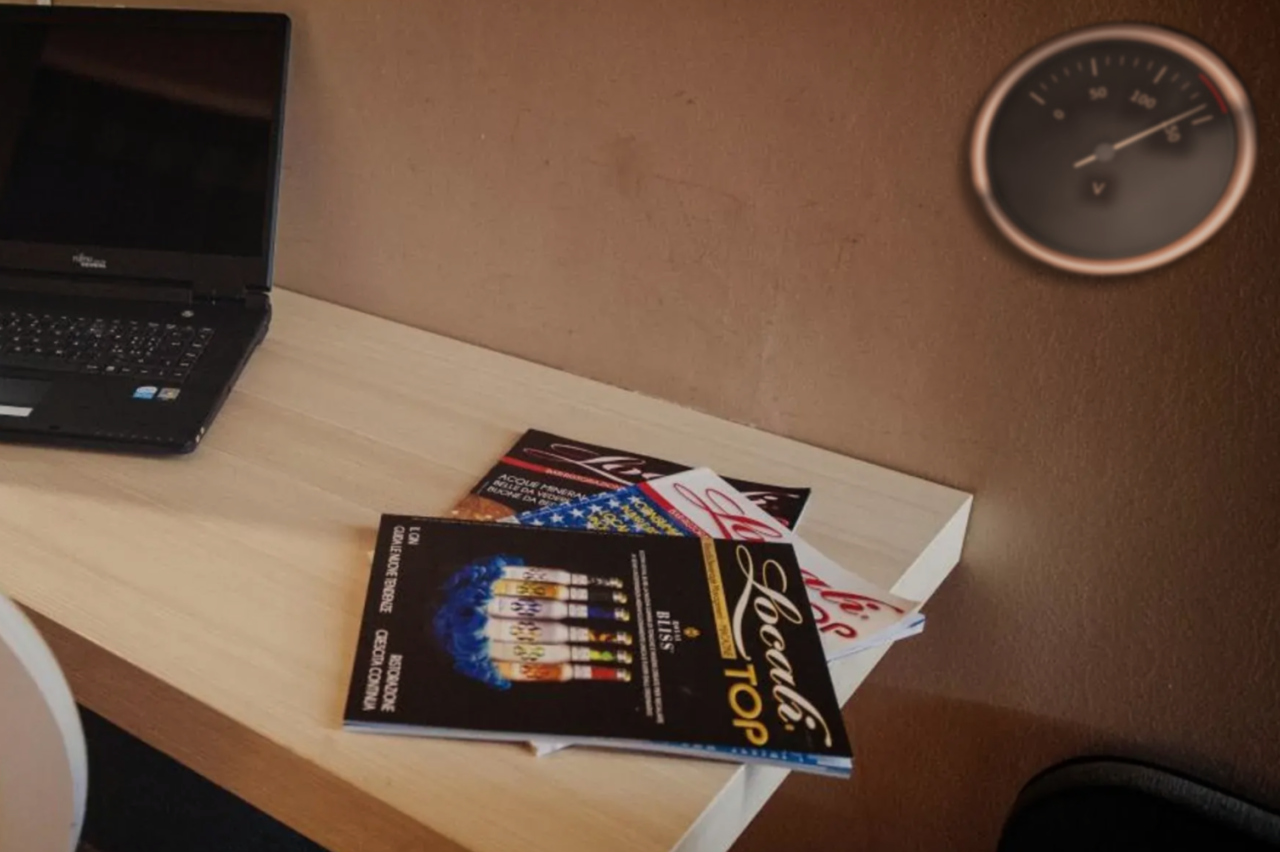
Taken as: V 140
